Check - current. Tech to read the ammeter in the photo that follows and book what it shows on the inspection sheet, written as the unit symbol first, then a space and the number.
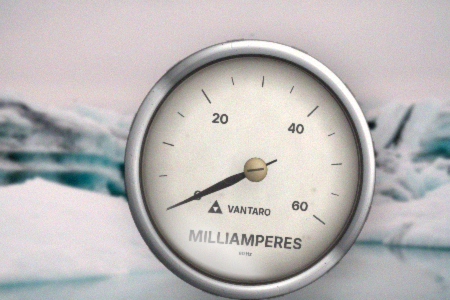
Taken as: mA 0
